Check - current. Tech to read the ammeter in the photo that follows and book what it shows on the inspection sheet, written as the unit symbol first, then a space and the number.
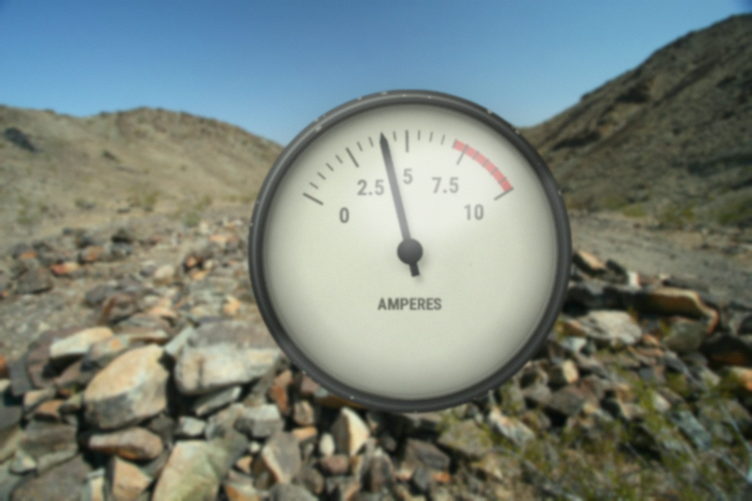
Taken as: A 4
